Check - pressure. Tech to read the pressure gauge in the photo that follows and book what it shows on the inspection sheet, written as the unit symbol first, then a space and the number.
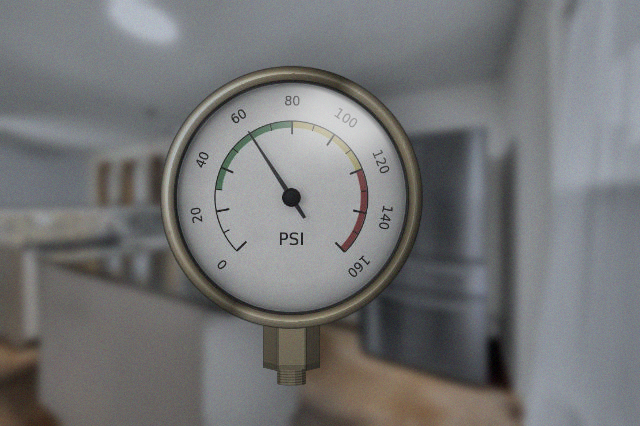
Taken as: psi 60
